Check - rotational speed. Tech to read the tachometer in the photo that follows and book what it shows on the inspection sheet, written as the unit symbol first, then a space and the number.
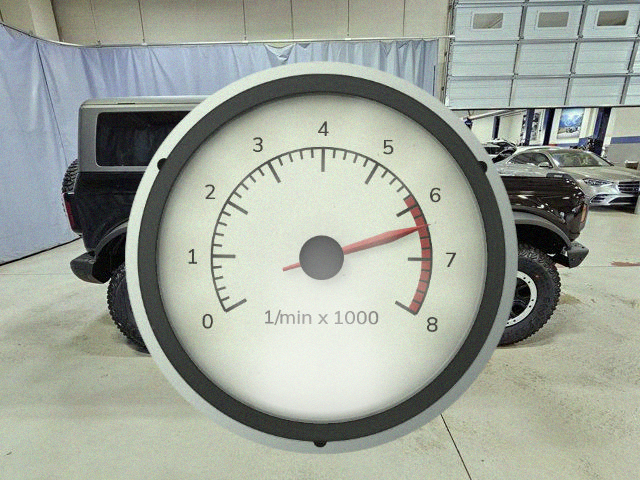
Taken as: rpm 6400
